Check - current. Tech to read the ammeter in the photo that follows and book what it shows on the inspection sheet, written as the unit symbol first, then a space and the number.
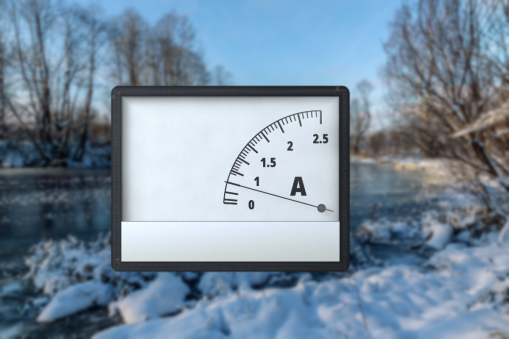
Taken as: A 0.75
